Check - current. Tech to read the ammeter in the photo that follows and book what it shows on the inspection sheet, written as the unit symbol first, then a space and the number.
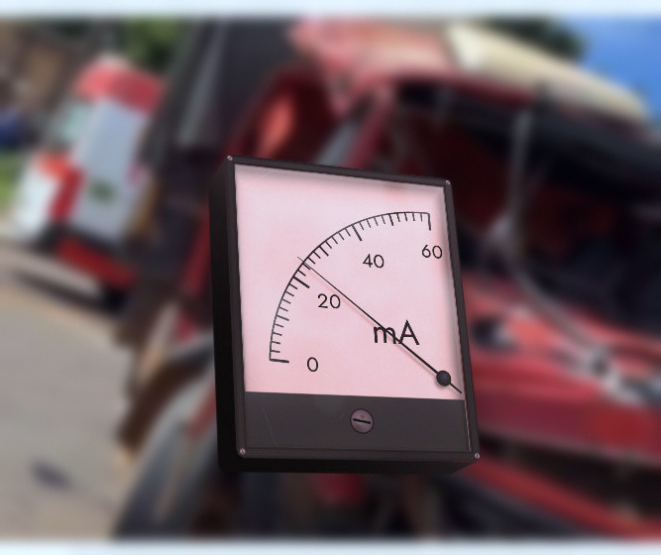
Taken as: mA 24
